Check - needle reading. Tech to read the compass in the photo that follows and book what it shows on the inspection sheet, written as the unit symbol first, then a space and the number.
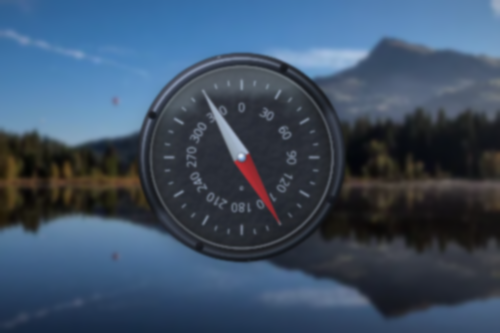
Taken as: ° 150
